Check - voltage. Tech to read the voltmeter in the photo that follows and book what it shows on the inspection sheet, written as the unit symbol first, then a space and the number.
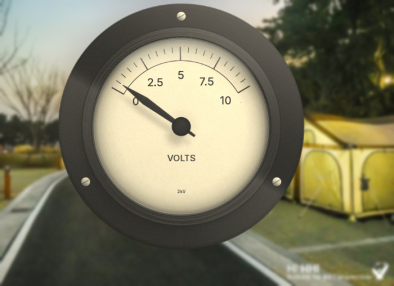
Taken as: V 0.5
